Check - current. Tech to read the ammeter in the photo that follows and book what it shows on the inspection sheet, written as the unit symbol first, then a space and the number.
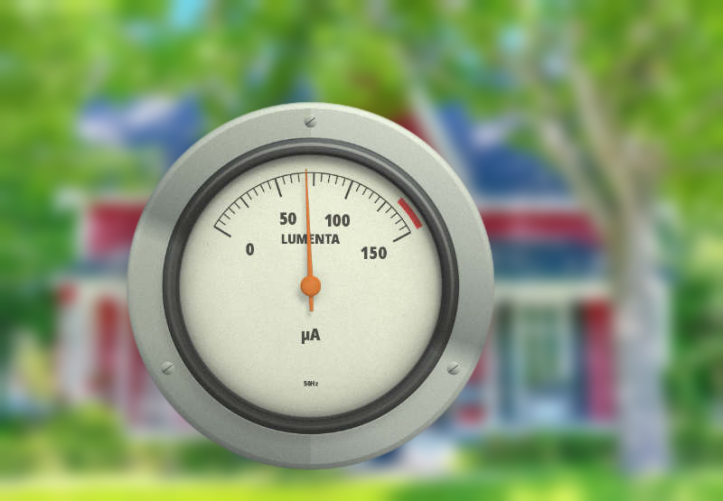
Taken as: µA 70
